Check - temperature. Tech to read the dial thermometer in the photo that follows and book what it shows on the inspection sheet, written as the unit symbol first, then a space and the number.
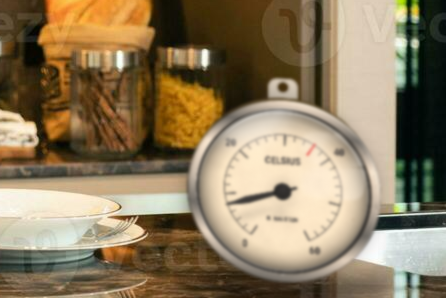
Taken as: °C 8
